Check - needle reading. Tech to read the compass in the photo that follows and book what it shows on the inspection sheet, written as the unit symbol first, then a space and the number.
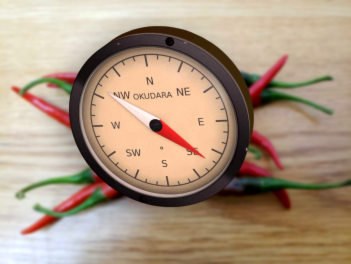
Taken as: ° 130
